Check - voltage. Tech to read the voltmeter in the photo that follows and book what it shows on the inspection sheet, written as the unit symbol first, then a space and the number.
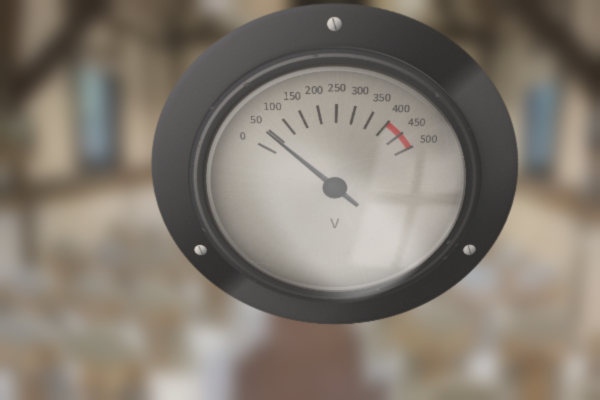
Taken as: V 50
